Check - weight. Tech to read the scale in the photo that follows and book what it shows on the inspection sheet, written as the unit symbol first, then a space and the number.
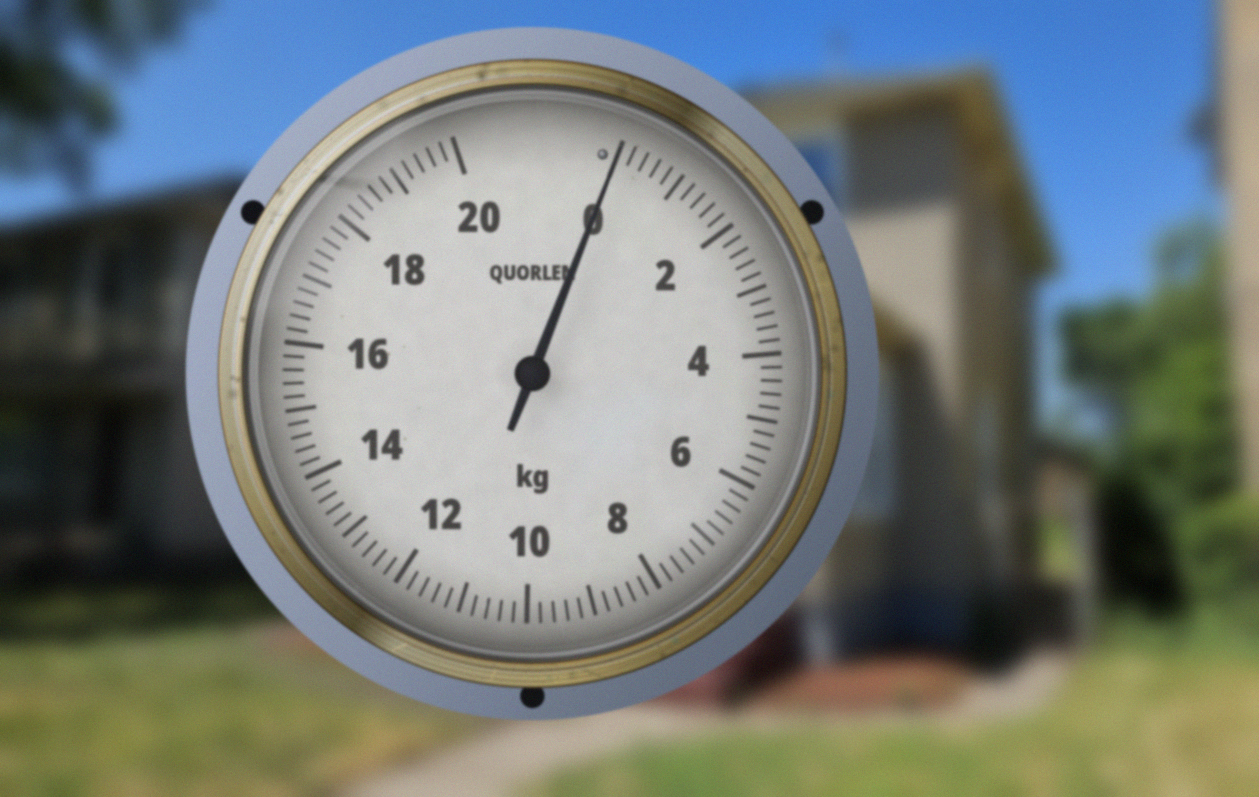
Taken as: kg 0
